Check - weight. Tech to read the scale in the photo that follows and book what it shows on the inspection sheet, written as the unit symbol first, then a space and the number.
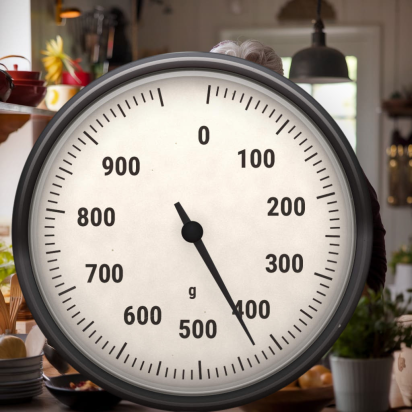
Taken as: g 425
